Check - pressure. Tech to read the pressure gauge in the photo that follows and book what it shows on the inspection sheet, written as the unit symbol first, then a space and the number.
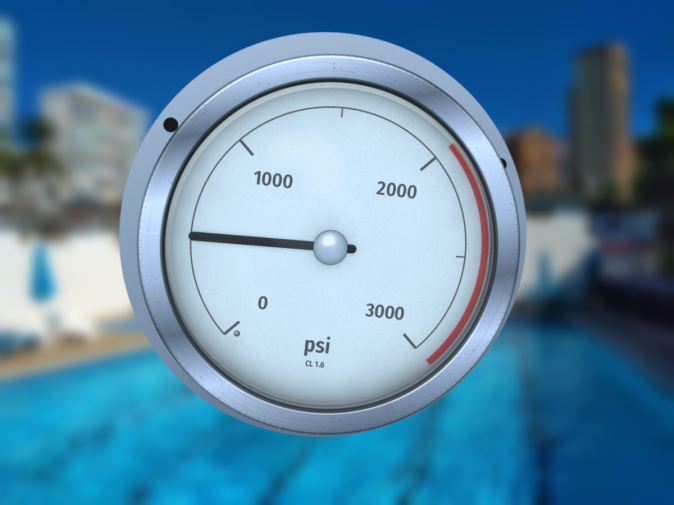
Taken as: psi 500
